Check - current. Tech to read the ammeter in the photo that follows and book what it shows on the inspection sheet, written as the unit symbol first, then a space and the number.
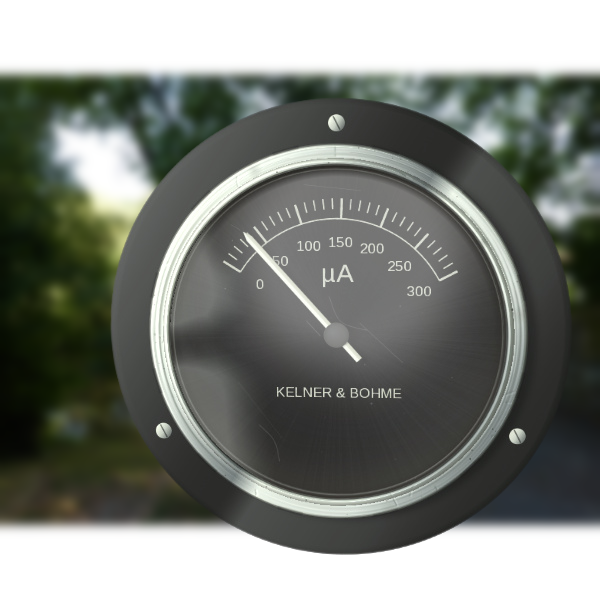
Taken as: µA 40
